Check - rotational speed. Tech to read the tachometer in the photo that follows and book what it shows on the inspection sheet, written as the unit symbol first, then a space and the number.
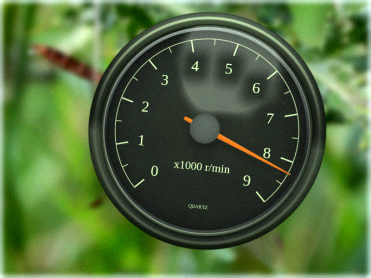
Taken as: rpm 8250
